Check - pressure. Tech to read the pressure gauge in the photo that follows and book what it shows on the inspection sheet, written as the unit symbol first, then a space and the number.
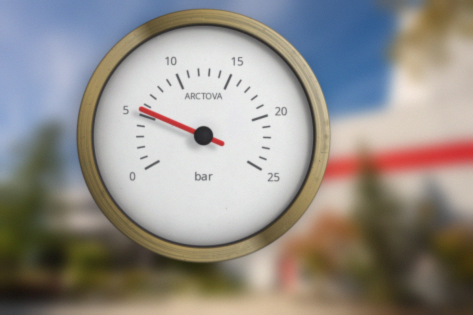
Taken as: bar 5.5
